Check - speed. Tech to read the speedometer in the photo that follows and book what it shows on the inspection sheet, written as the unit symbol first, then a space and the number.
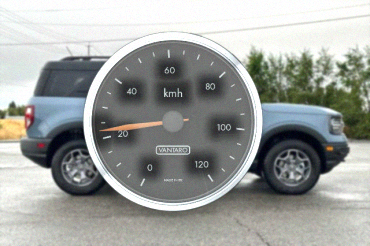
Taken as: km/h 22.5
